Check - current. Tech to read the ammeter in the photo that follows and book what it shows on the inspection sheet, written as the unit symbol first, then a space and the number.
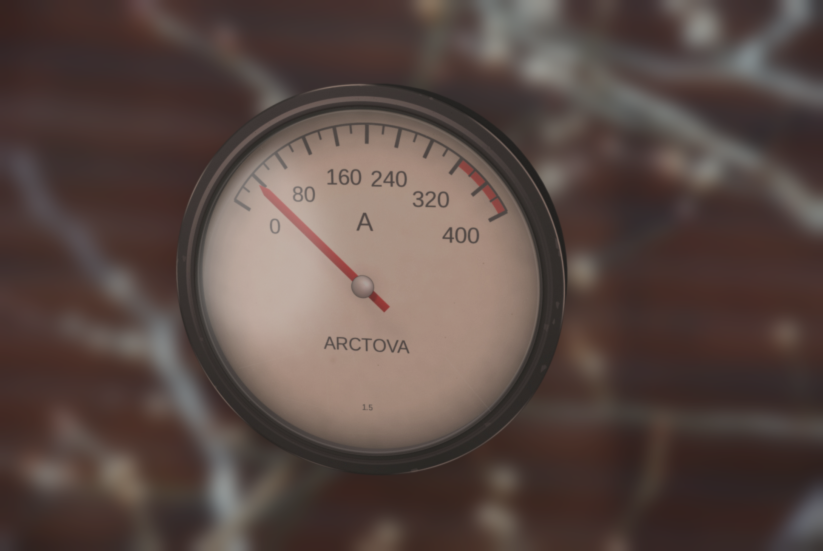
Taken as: A 40
